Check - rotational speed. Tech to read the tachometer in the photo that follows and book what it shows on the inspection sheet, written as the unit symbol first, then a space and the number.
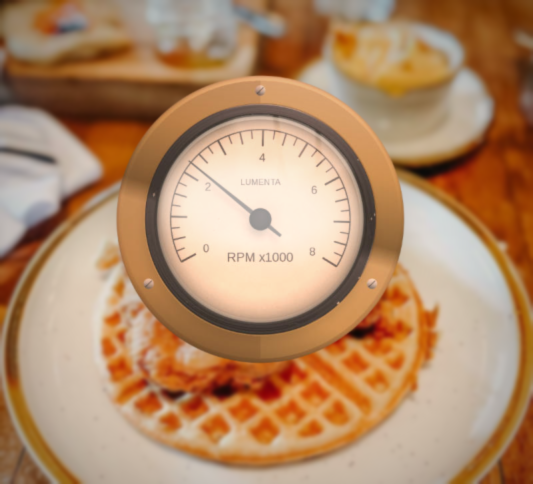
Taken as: rpm 2250
